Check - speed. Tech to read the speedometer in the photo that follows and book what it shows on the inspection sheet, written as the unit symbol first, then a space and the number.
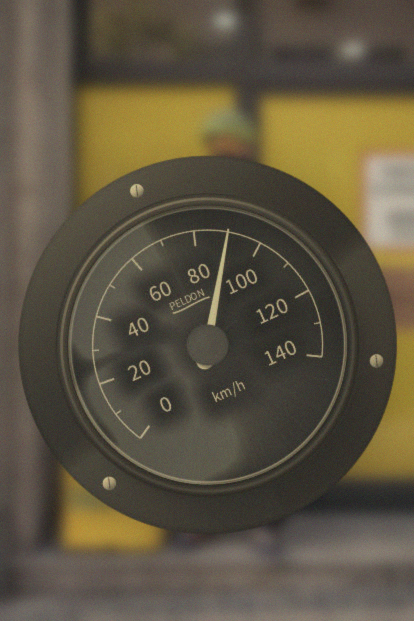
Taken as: km/h 90
